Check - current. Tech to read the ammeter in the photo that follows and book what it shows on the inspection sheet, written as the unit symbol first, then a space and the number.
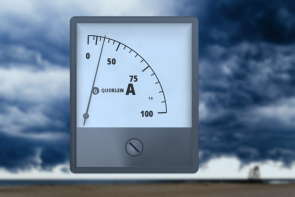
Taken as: A 35
